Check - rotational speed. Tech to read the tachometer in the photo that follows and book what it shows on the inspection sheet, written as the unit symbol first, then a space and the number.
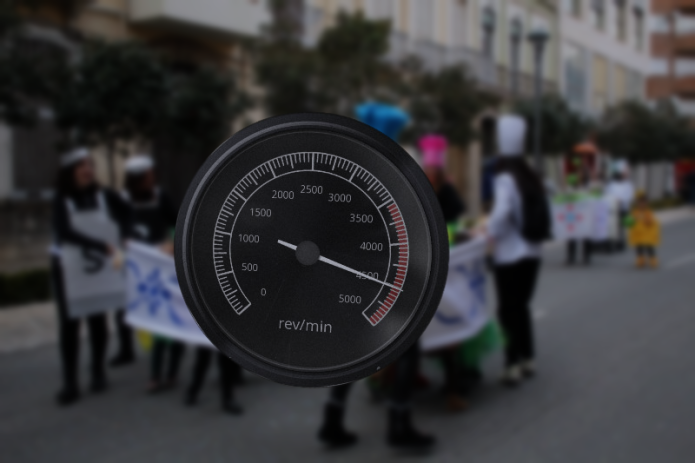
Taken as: rpm 4500
